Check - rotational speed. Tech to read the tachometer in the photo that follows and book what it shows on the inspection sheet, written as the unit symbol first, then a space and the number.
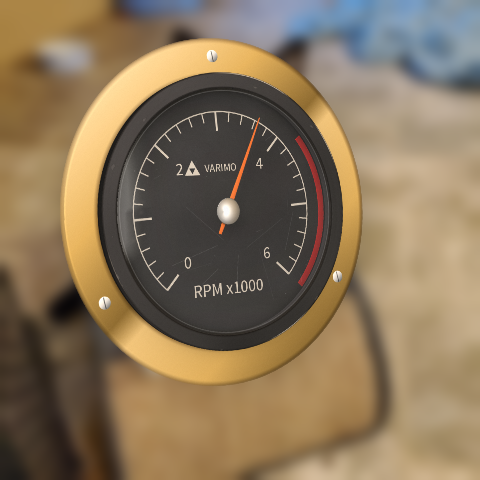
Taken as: rpm 3600
